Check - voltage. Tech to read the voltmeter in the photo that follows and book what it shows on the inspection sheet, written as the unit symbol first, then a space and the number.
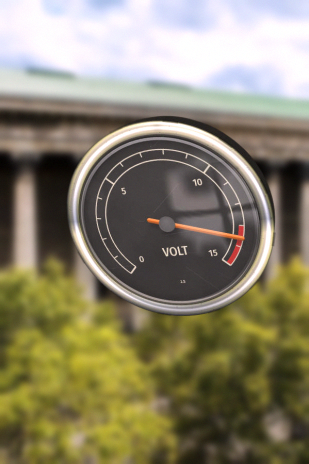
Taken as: V 13.5
